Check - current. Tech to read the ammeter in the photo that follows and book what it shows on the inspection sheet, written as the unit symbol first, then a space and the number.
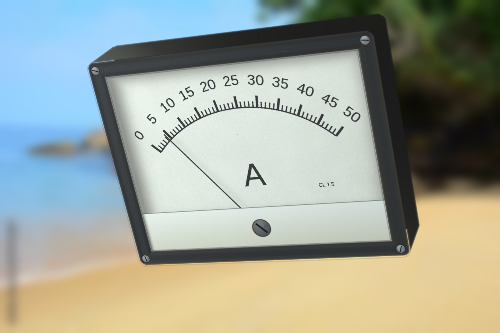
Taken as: A 5
